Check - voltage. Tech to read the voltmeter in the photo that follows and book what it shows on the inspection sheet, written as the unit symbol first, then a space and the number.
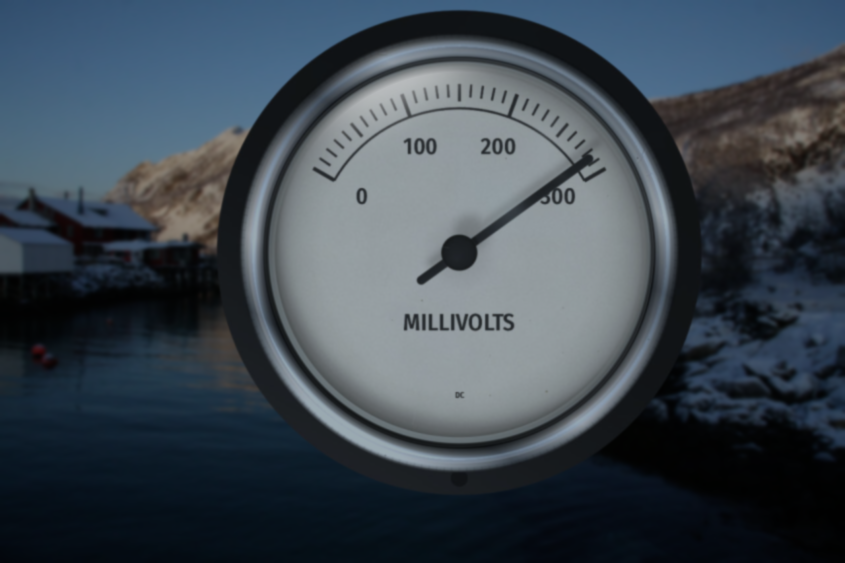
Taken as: mV 285
